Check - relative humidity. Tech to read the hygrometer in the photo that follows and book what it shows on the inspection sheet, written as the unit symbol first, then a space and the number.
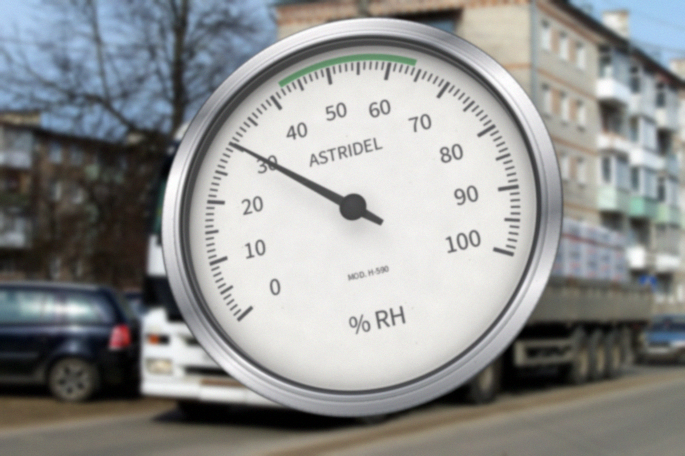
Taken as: % 30
